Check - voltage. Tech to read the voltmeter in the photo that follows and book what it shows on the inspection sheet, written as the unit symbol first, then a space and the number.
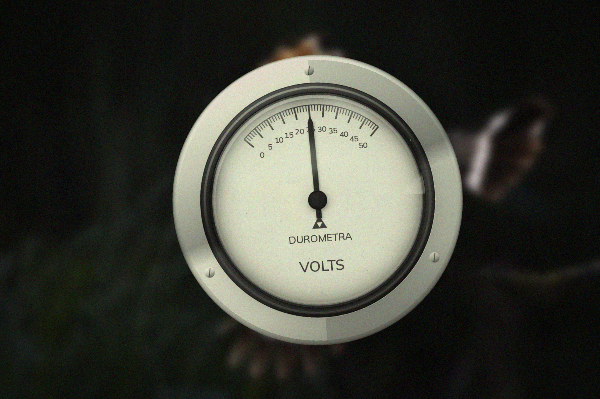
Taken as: V 25
